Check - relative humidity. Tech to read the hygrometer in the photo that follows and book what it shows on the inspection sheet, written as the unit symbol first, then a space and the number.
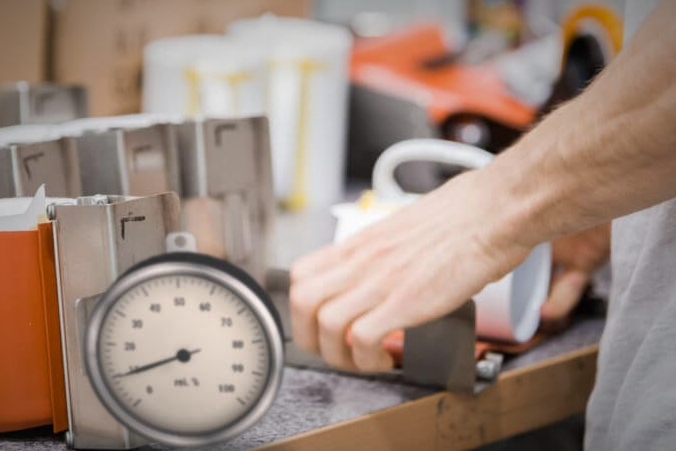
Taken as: % 10
